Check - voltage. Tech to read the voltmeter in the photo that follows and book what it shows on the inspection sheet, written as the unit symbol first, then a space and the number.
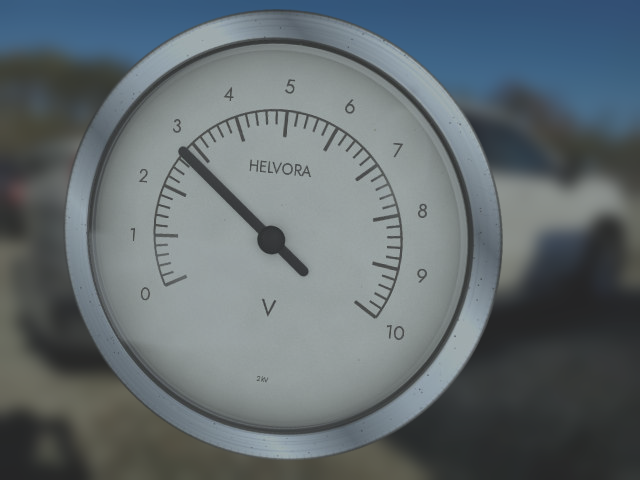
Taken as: V 2.8
